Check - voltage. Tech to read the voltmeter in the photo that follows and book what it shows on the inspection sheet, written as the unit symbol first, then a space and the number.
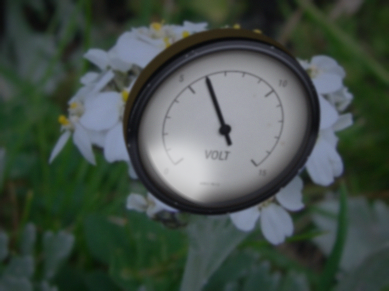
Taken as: V 6
